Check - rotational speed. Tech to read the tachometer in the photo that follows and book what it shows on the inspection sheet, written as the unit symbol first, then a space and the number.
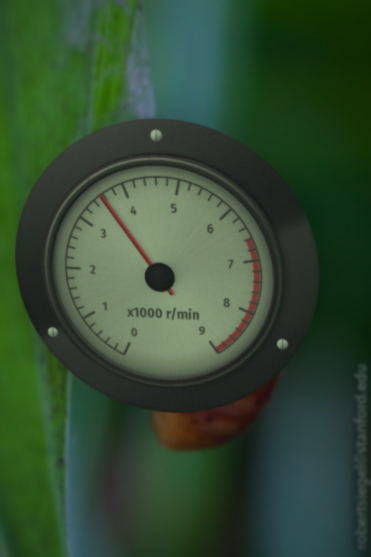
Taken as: rpm 3600
